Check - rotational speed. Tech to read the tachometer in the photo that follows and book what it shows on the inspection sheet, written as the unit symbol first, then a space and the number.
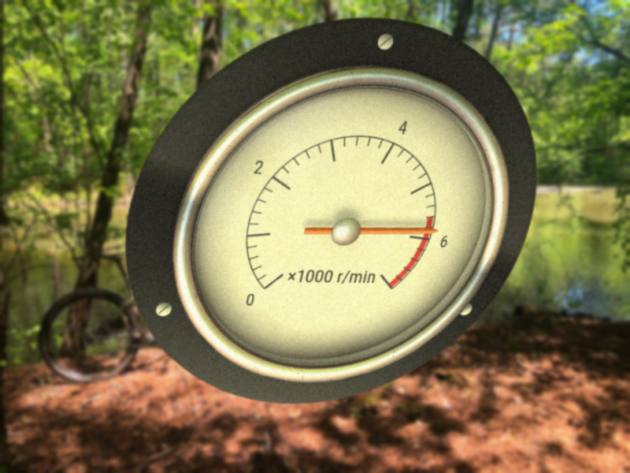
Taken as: rpm 5800
